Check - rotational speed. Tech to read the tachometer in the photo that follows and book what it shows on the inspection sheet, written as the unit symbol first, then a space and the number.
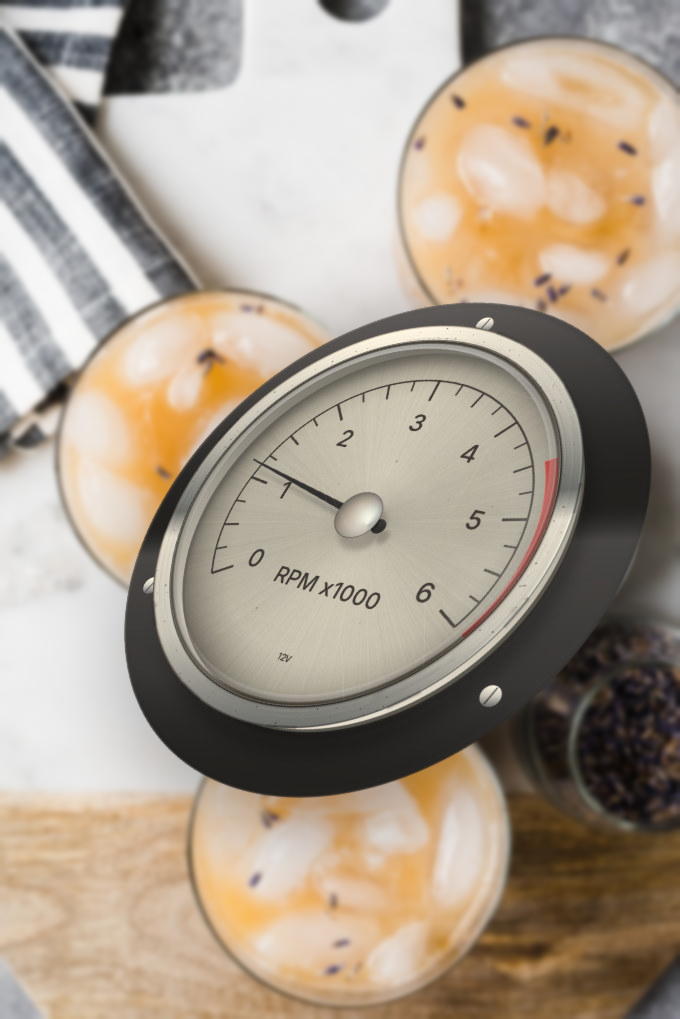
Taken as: rpm 1125
